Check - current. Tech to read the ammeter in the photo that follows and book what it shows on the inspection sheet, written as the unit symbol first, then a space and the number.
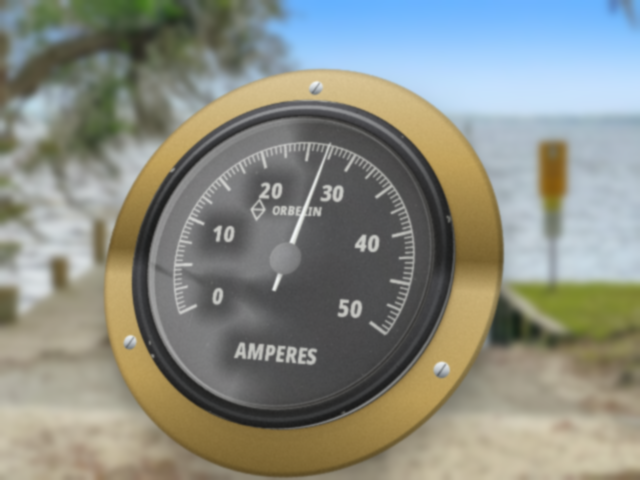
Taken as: A 27.5
